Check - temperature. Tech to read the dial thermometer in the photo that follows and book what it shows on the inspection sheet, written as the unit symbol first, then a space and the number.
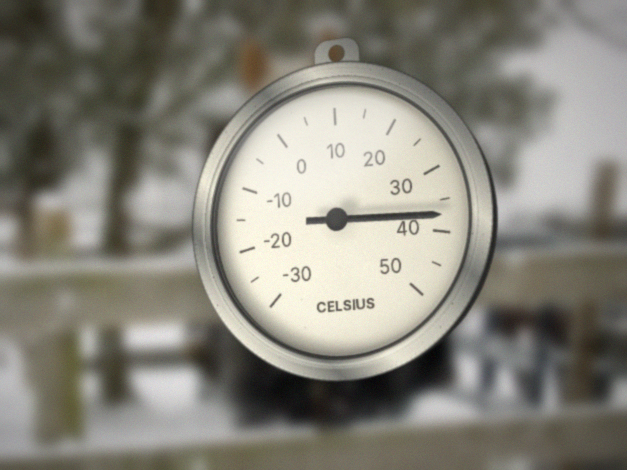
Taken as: °C 37.5
